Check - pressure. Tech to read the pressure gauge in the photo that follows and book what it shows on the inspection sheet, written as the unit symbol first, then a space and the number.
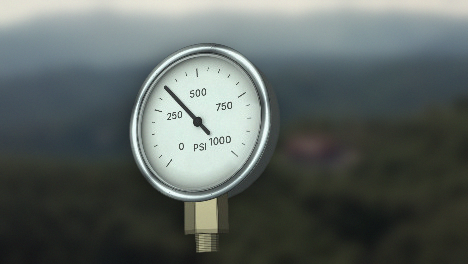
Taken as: psi 350
